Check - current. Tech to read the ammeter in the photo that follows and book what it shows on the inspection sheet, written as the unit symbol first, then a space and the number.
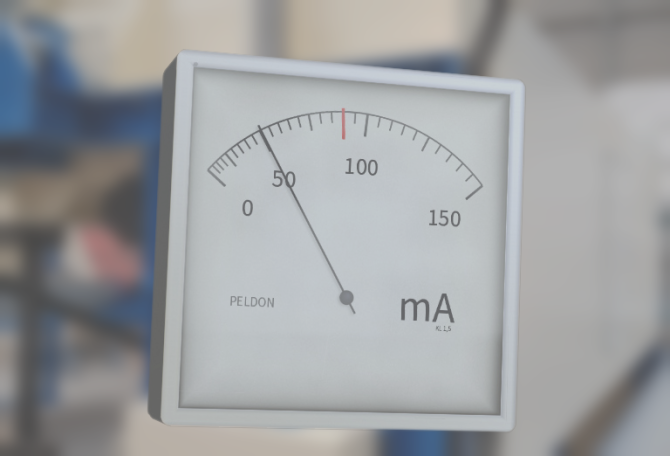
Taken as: mA 50
